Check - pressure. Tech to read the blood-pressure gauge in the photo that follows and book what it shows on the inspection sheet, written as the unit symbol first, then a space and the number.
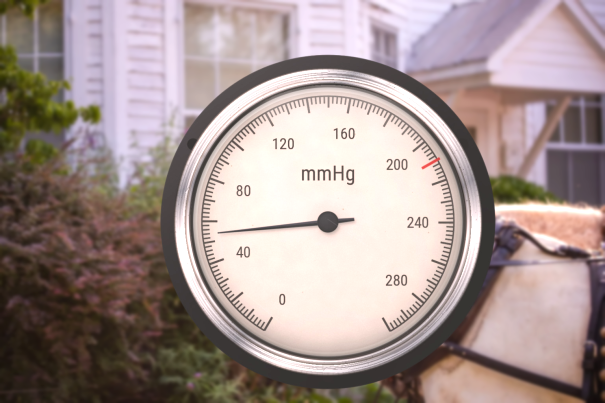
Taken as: mmHg 54
